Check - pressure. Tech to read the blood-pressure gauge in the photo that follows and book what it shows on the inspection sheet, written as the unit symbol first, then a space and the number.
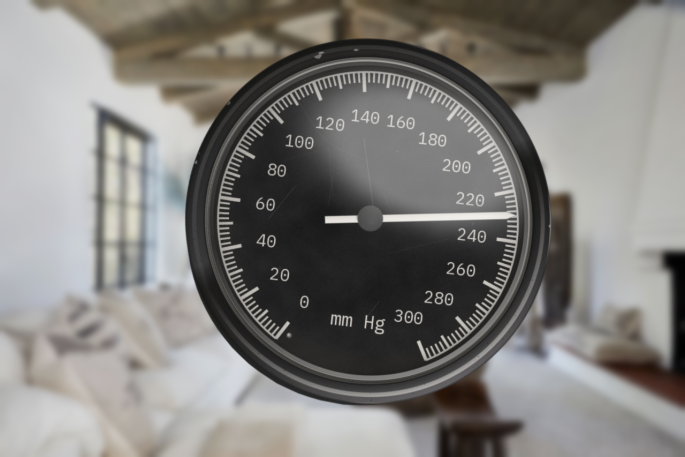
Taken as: mmHg 230
